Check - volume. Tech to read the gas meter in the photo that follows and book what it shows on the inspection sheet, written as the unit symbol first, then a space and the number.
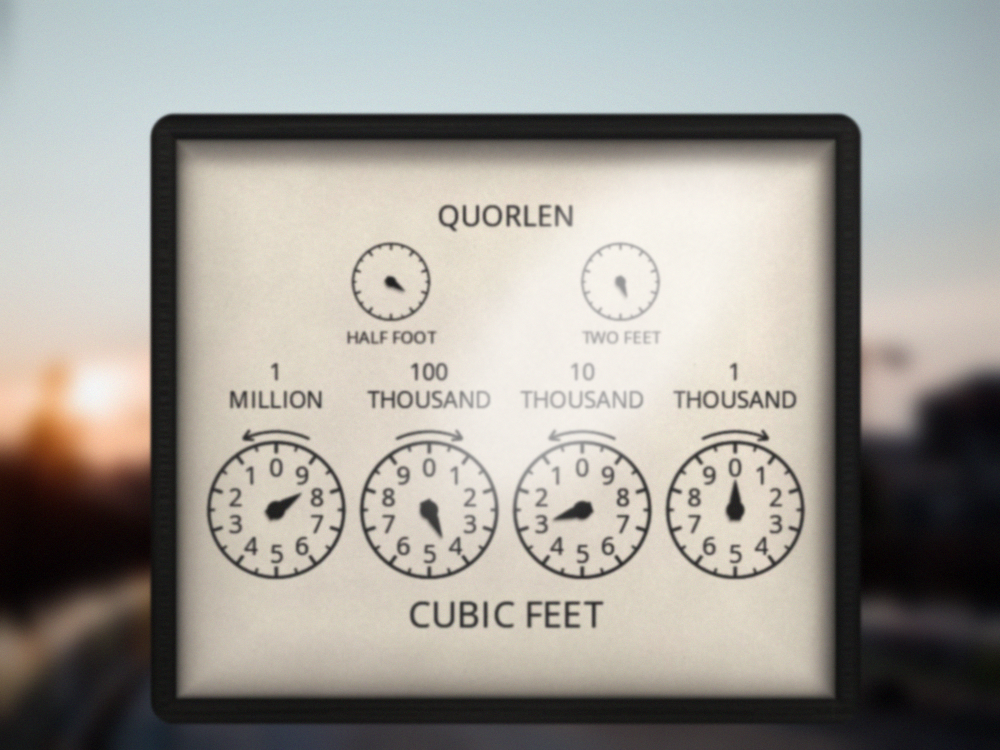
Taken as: ft³ 843000
